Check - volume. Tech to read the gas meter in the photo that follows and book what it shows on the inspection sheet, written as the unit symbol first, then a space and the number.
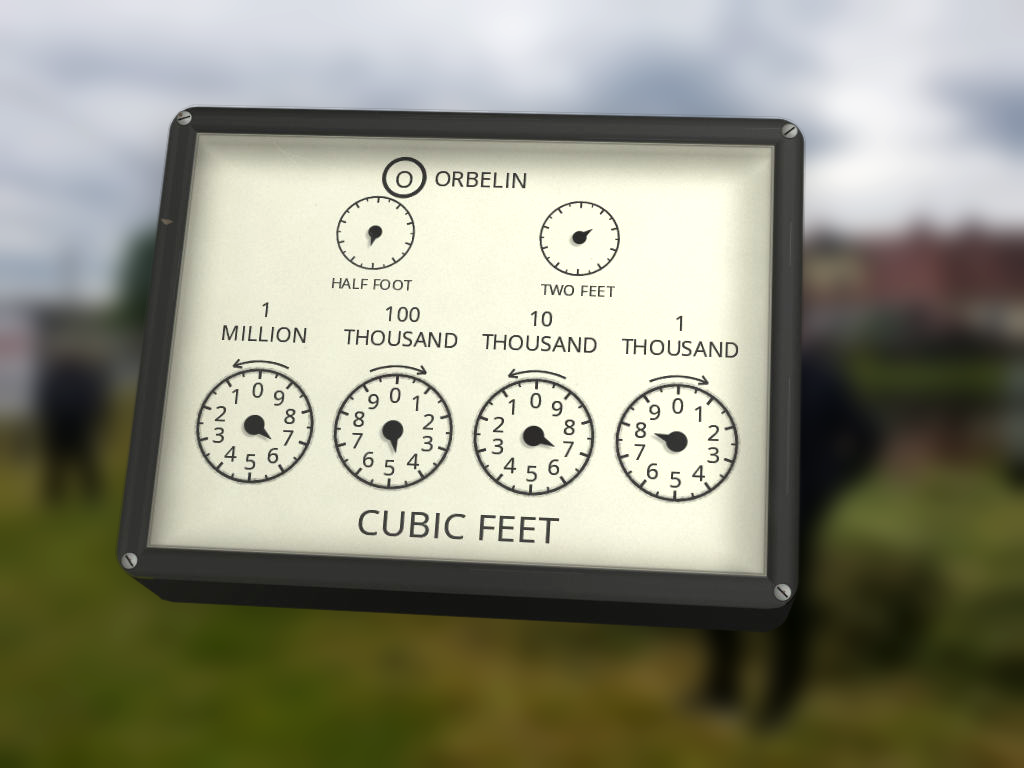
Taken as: ft³ 646800
